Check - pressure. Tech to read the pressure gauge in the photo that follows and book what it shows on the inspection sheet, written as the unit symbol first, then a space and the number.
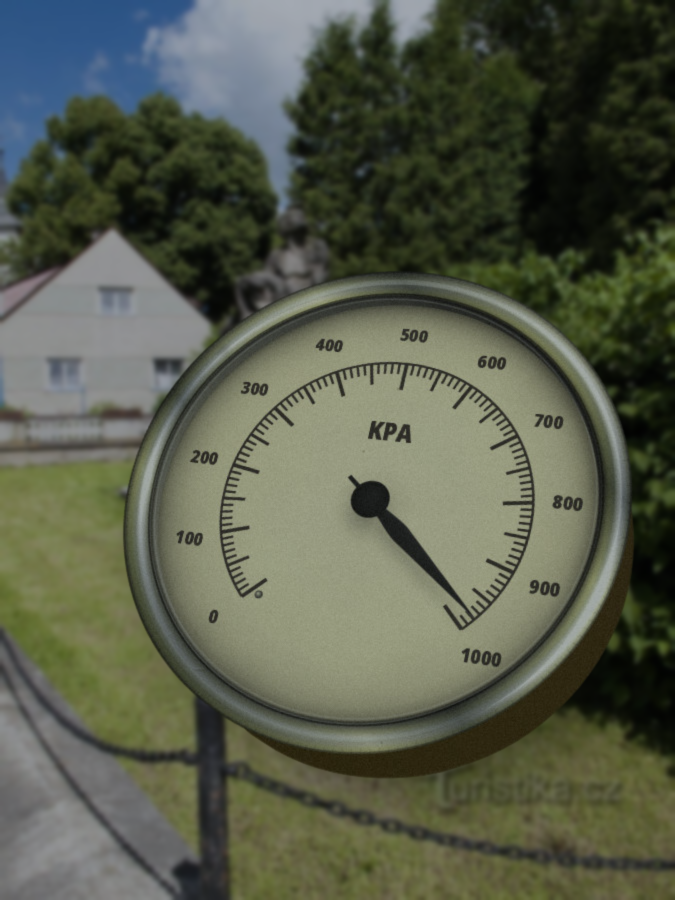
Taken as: kPa 980
